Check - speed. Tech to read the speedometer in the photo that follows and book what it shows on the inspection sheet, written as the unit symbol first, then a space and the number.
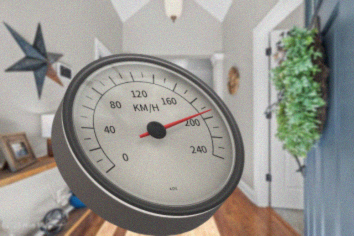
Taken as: km/h 195
